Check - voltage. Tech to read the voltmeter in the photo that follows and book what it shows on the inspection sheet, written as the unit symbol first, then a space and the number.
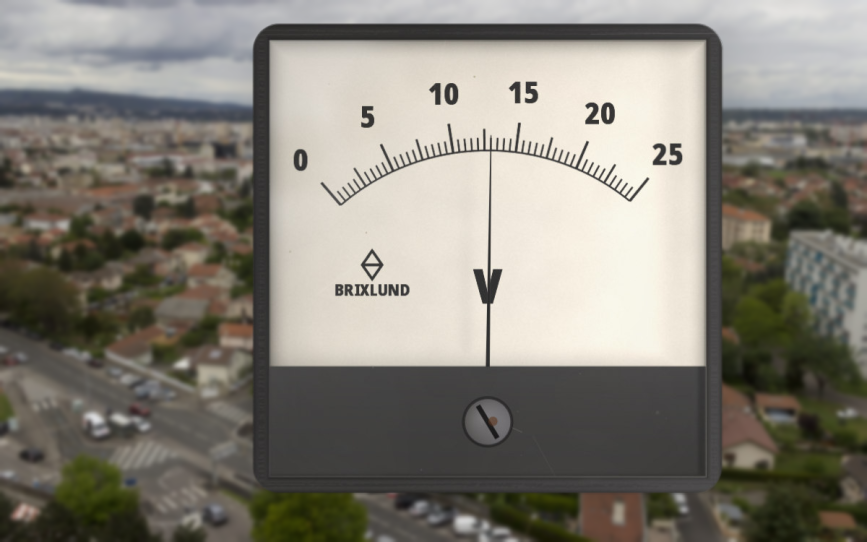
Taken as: V 13
